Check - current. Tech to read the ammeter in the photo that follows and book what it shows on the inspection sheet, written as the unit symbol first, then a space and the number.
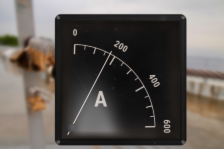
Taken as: A 175
